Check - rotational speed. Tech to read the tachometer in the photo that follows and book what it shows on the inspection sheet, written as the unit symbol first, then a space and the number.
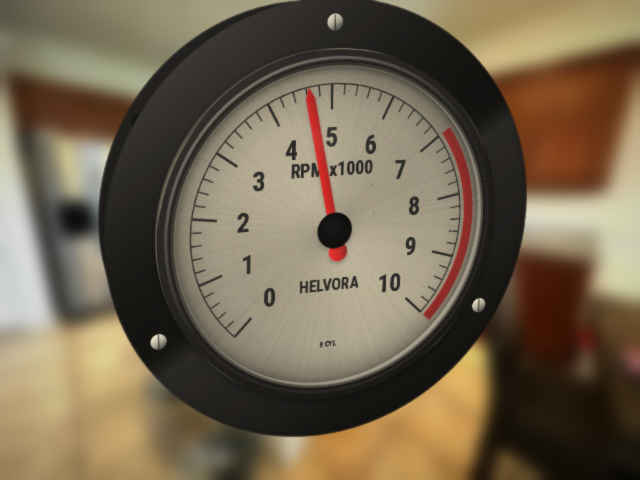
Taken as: rpm 4600
